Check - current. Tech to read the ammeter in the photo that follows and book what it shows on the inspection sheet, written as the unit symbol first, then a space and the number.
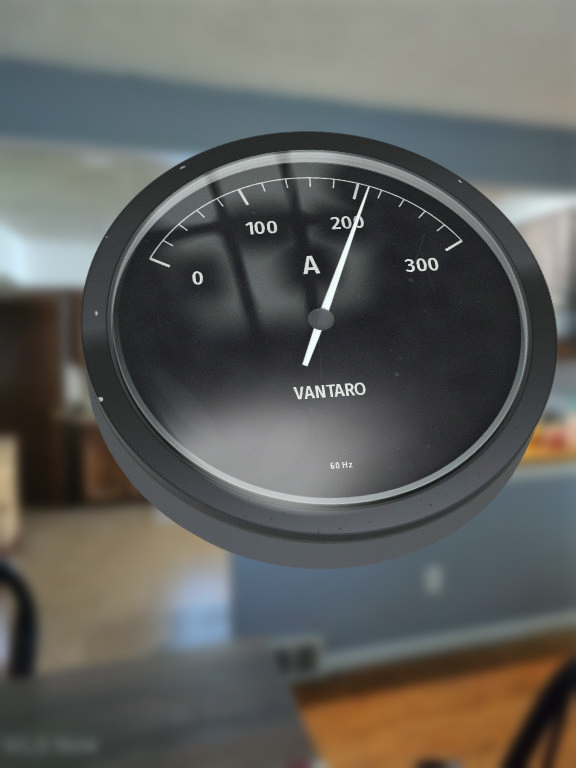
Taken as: A 210
